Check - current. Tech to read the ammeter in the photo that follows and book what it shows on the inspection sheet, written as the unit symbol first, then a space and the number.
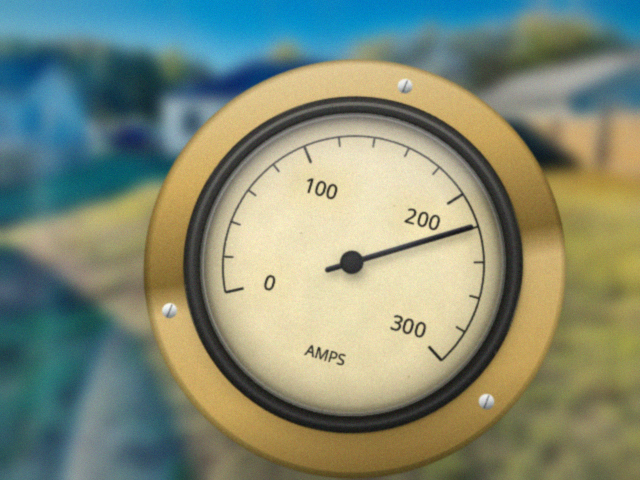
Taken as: A 220
